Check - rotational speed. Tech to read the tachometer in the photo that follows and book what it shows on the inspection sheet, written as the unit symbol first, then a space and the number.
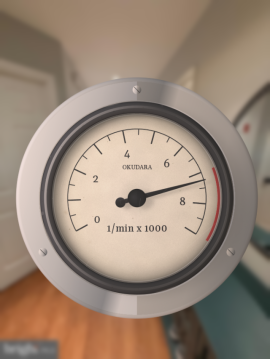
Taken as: rpm 7250
